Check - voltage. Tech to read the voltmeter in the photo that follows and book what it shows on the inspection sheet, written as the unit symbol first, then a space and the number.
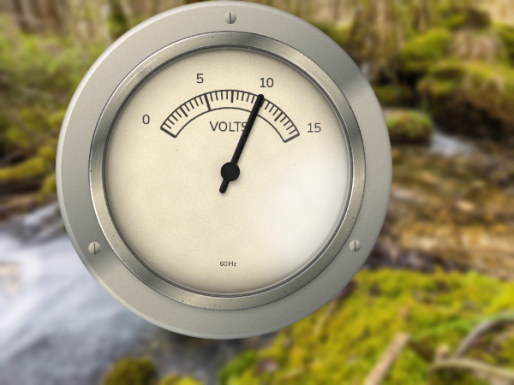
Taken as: V 10
